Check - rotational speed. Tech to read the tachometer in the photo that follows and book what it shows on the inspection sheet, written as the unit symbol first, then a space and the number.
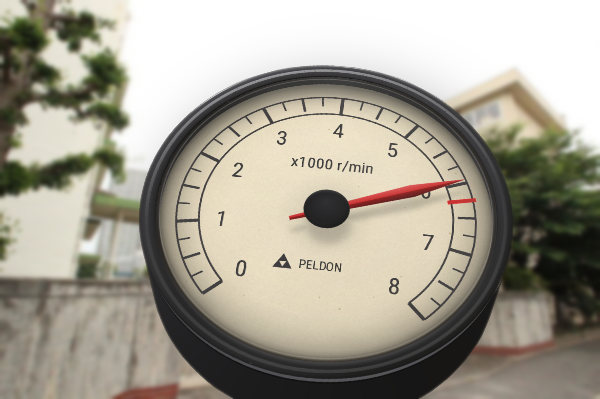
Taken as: rpm 6000
